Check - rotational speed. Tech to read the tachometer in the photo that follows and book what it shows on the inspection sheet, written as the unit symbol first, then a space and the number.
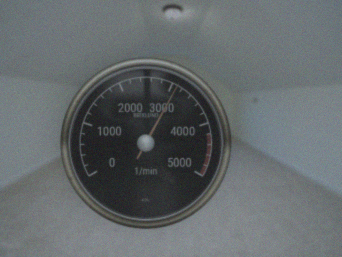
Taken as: rpm 3100
